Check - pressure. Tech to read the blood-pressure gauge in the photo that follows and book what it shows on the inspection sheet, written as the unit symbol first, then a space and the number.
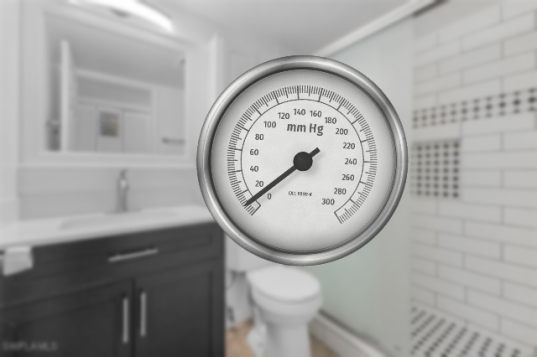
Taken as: mmHg 10
